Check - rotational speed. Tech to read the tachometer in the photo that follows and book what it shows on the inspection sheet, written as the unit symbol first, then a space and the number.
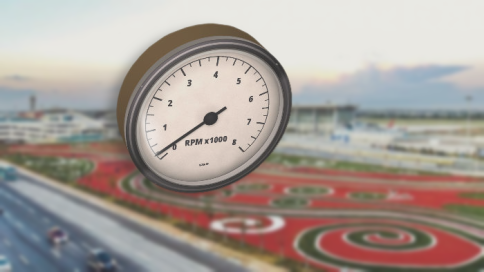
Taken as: rpm 250
